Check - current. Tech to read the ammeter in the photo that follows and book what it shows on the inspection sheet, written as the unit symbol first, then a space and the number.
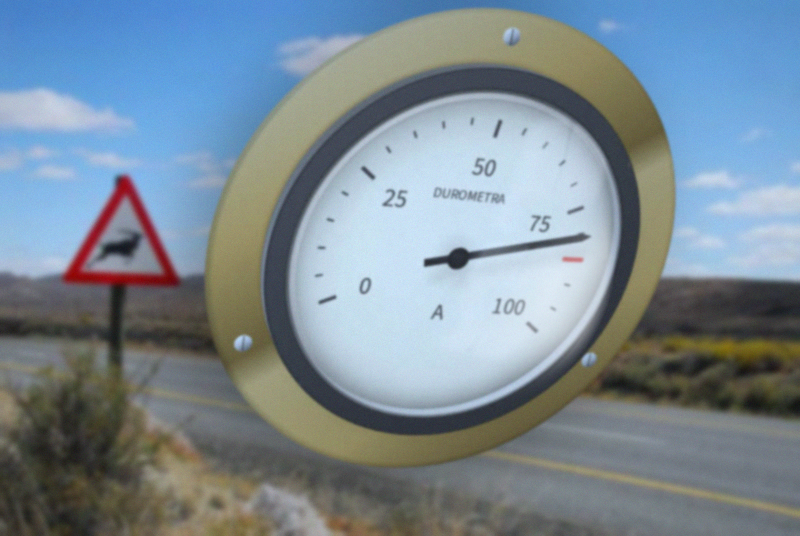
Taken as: A 80
